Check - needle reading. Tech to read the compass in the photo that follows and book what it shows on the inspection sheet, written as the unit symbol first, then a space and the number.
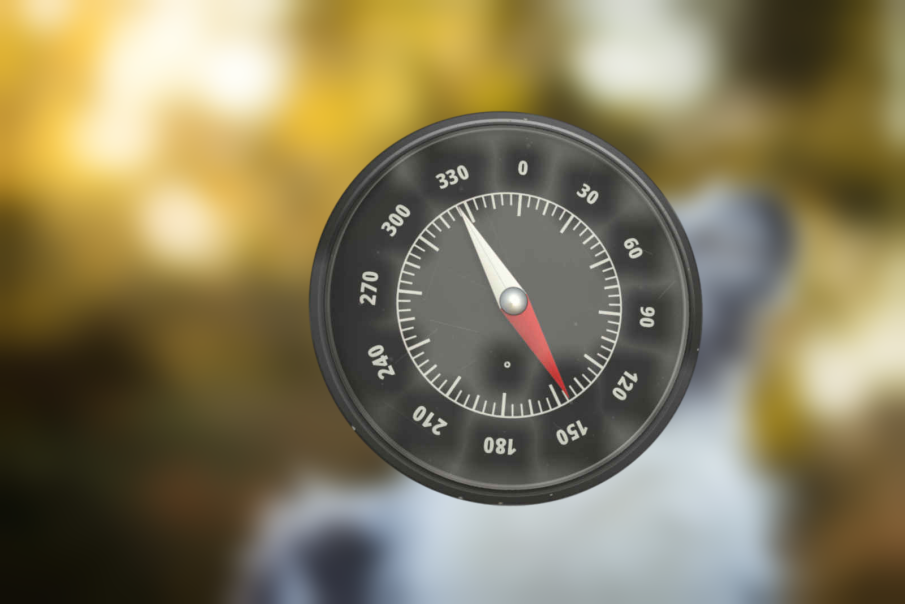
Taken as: ° 145
